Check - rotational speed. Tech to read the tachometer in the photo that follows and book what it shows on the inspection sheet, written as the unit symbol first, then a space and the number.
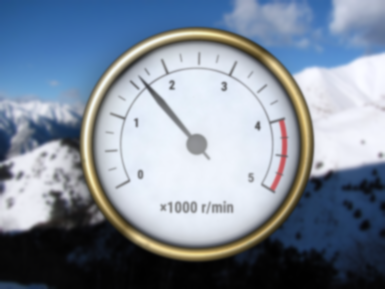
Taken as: rpm 1625
